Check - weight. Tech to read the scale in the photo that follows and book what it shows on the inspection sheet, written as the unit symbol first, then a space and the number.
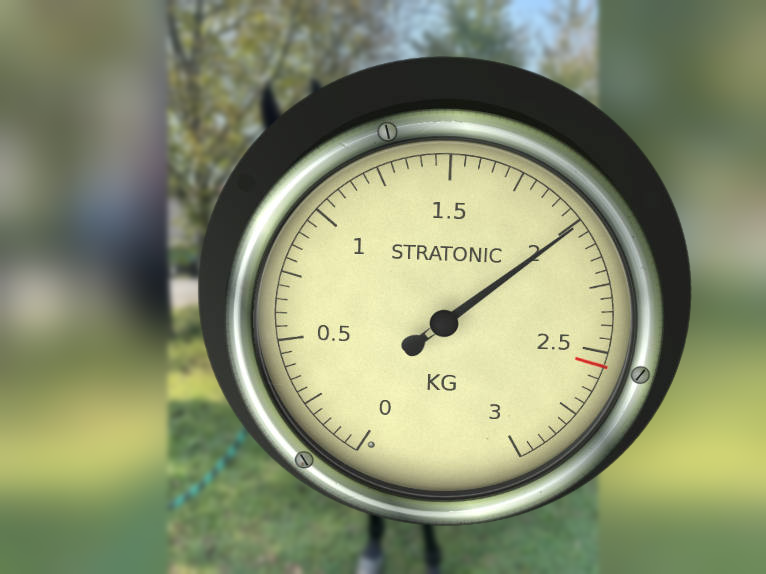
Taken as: kg 2
